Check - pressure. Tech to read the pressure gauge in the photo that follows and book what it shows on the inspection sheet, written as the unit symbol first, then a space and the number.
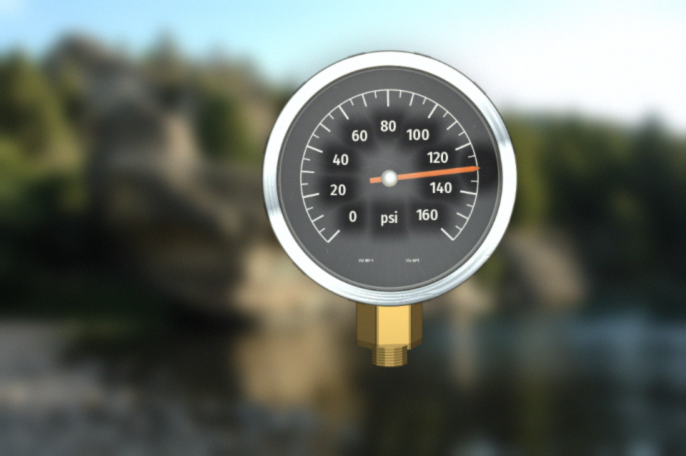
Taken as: psi 130
